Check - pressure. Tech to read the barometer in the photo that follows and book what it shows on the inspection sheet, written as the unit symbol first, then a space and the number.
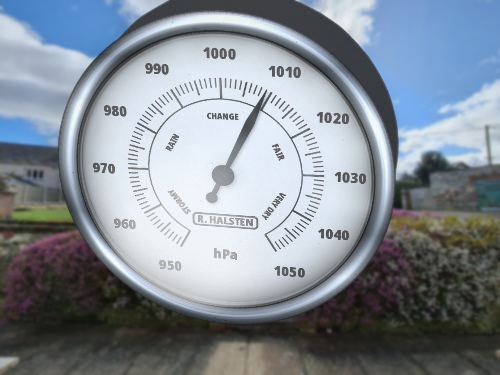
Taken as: hPa 1009
